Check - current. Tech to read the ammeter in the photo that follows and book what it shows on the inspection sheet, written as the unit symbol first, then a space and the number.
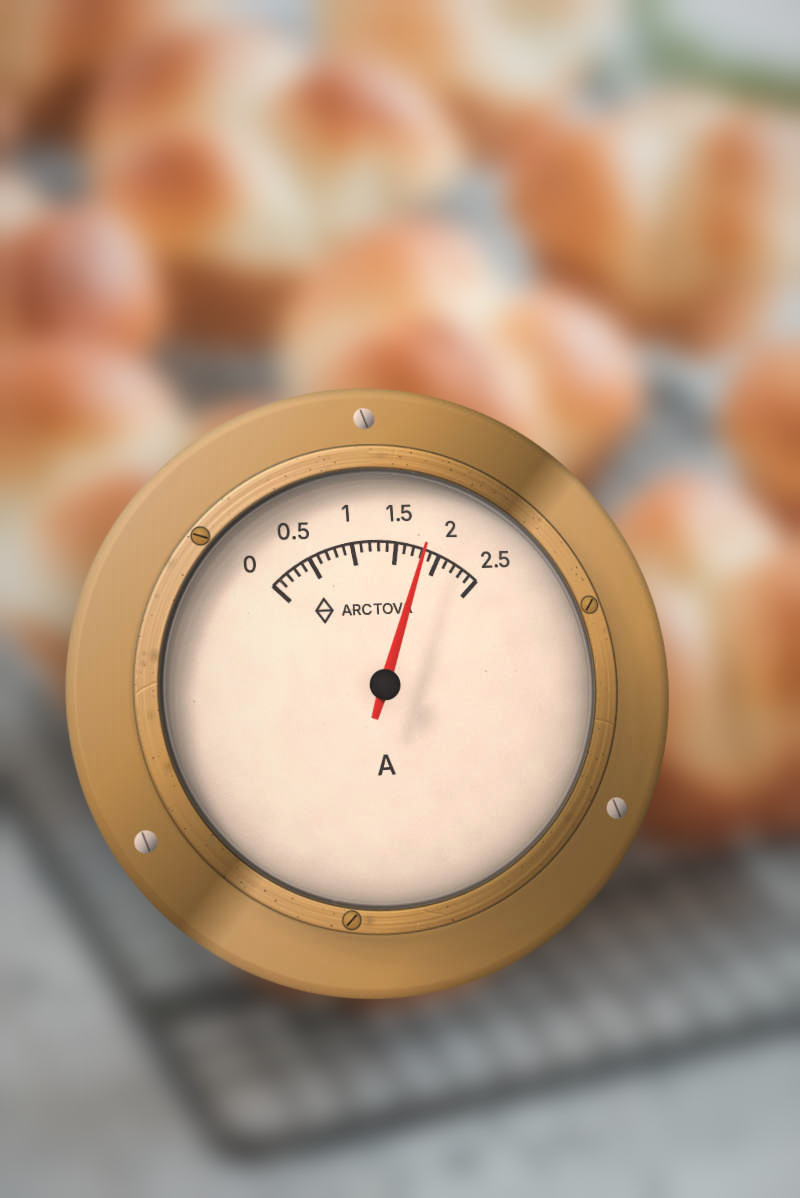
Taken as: A 1.8
